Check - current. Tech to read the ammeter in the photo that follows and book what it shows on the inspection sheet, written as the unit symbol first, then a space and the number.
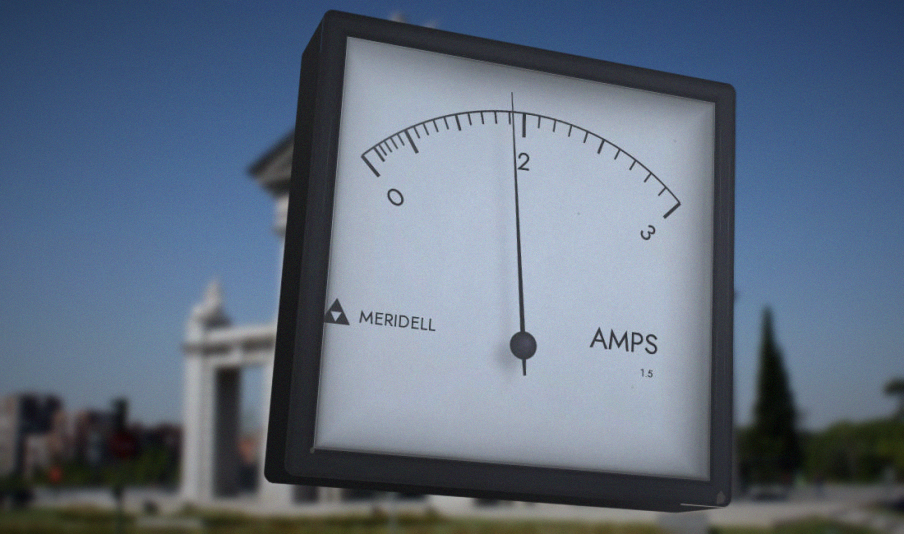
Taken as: A 1.9
